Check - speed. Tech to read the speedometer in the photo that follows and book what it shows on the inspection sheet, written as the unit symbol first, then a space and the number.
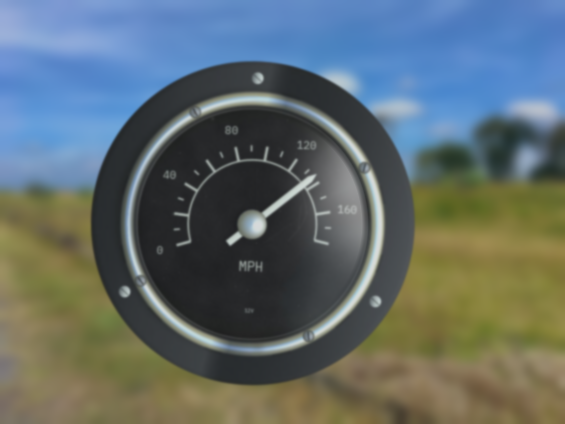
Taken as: mph 135
